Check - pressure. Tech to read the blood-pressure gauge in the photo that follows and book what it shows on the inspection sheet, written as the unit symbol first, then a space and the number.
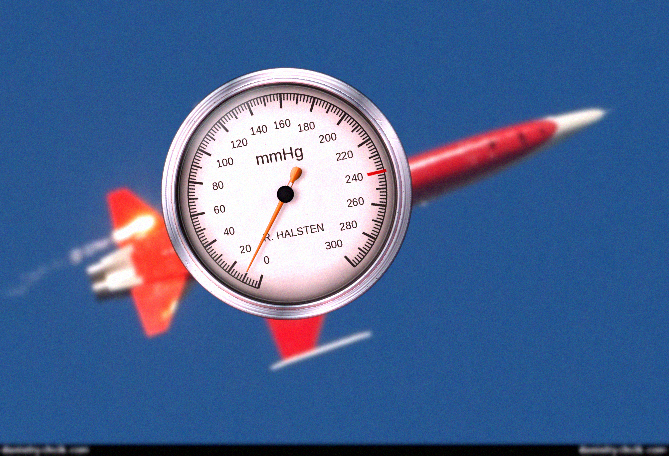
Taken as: mmHg 10
